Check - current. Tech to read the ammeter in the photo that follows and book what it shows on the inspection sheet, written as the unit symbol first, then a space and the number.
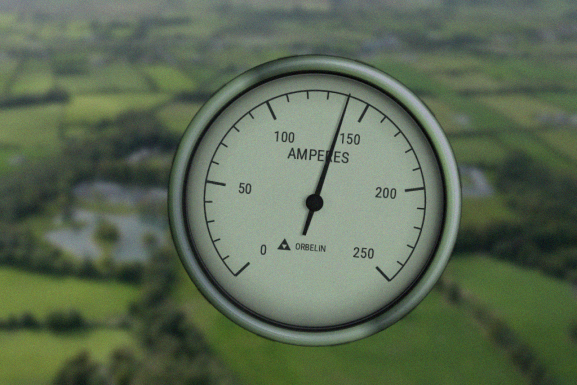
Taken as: A 140
